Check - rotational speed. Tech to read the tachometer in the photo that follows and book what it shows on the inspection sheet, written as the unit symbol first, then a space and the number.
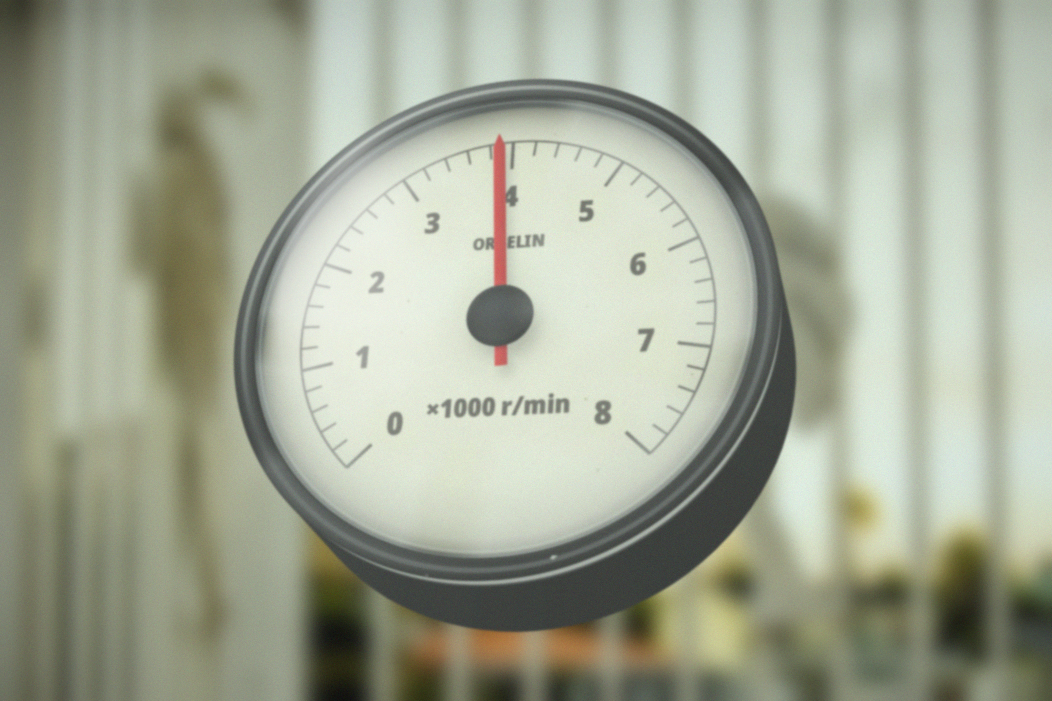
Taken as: rpm 3900
